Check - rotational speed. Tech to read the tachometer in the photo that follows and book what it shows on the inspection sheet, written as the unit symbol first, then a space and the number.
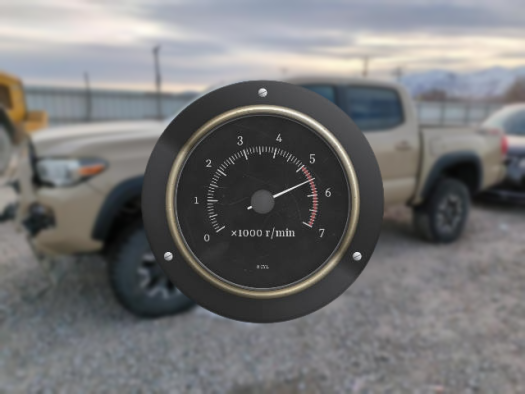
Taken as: rpm 5500
